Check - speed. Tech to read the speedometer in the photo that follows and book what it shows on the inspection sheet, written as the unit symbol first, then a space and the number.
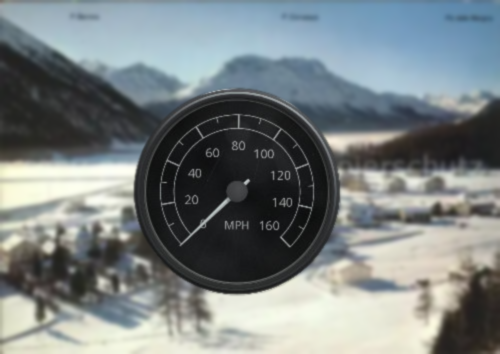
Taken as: mph 0
